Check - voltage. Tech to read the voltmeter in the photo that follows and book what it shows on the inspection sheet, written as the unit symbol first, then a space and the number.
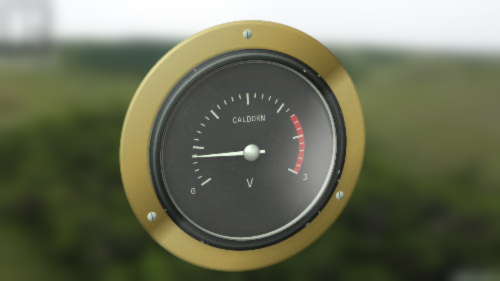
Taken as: V 0.4
